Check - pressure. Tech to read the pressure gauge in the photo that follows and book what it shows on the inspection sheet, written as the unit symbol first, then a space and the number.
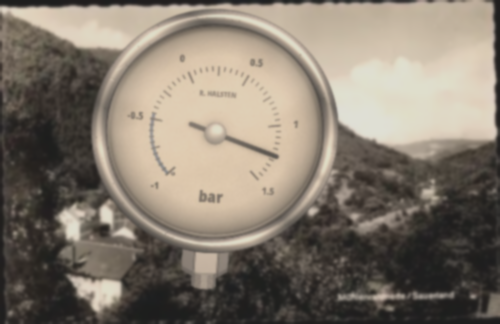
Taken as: bar 1.25
